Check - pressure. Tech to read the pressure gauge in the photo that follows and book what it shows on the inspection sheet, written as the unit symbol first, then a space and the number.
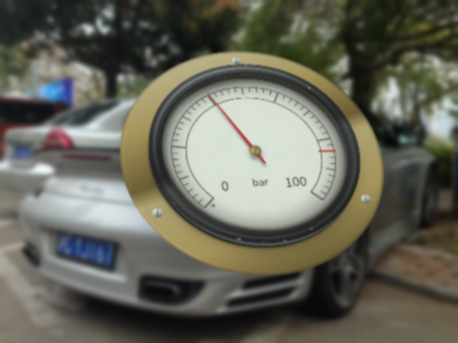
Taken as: bar 40
